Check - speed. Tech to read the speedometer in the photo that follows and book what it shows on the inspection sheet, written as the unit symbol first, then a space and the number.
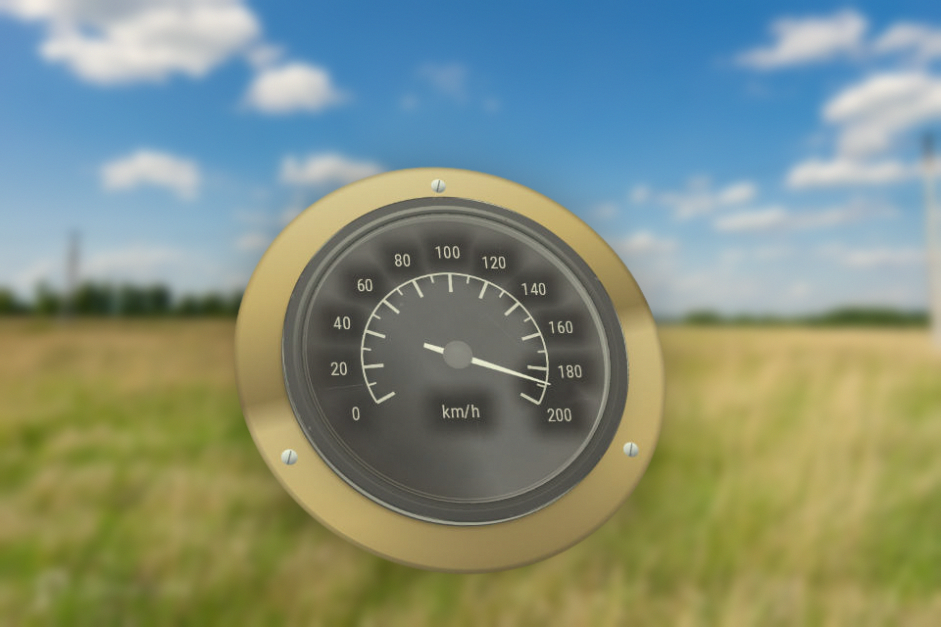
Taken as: km/h 190
